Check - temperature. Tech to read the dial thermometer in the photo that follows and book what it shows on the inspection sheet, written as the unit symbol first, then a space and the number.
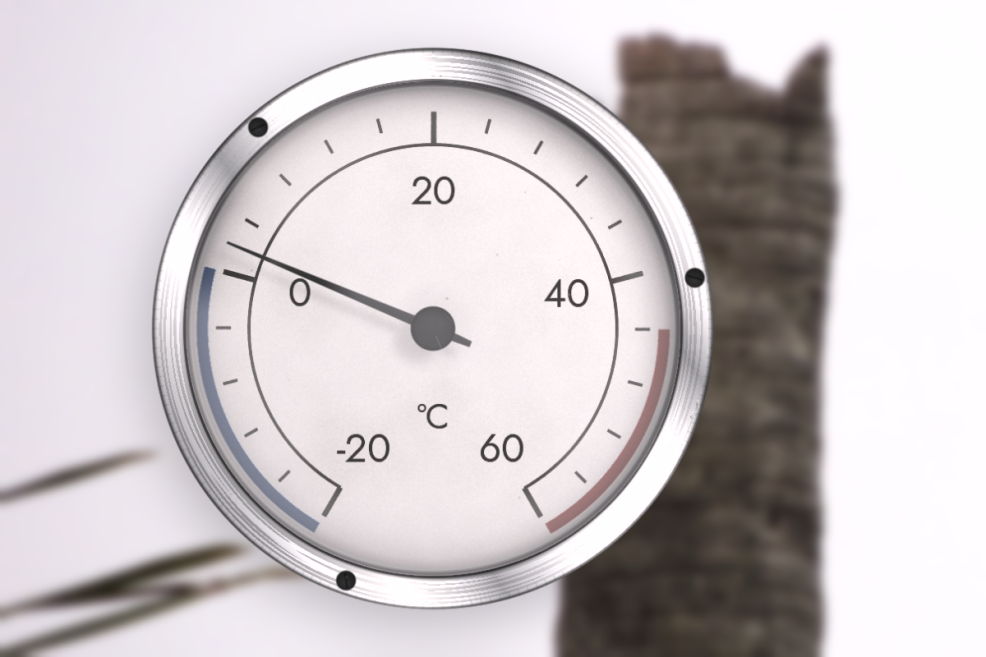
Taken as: °C 2
